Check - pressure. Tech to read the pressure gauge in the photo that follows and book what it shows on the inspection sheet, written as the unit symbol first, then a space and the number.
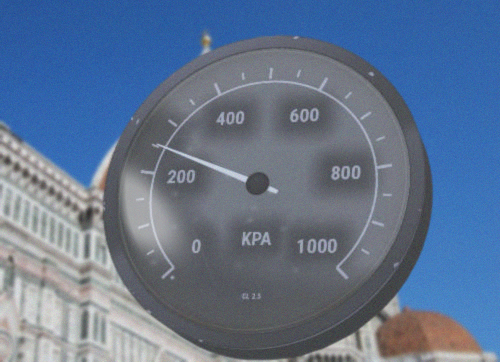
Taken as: kPa 250
